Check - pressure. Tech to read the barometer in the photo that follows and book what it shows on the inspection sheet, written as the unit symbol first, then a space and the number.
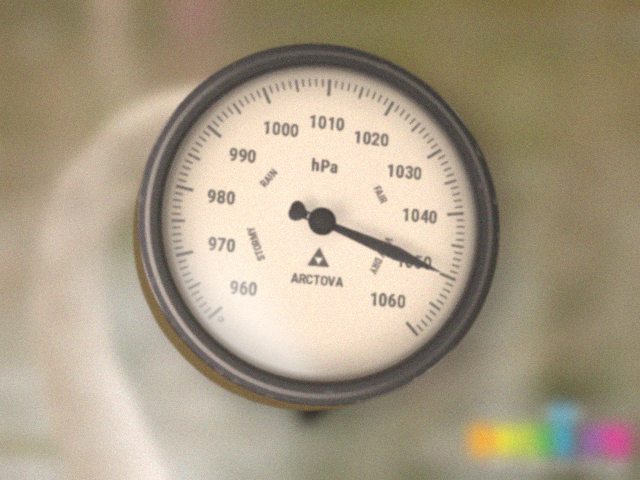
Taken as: hPa 1050
